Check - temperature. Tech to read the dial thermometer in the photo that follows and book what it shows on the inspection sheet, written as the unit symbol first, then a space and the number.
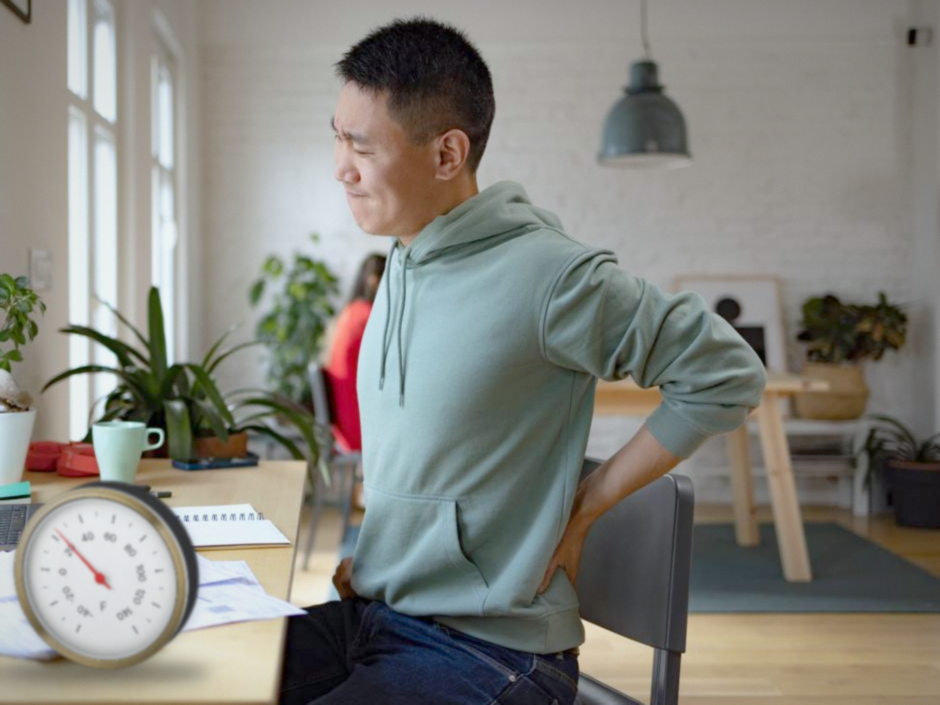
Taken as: °F 25
